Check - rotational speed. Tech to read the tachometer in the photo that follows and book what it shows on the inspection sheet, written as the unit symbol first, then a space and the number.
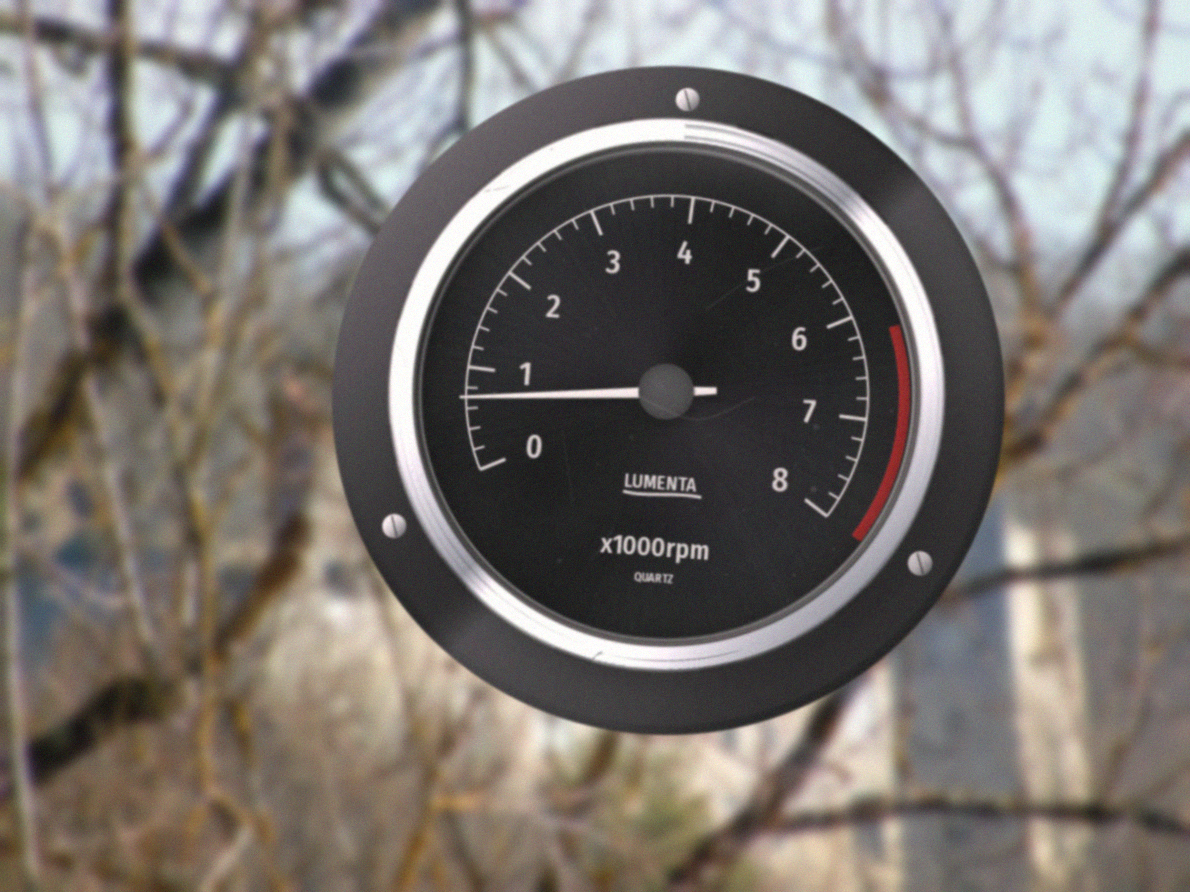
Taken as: rpm 700
